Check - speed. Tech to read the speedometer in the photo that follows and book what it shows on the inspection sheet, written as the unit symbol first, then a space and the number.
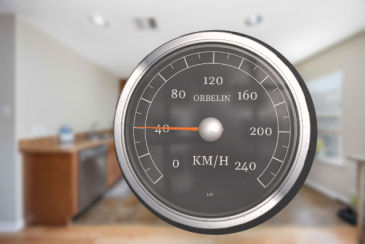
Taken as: km/h 40
